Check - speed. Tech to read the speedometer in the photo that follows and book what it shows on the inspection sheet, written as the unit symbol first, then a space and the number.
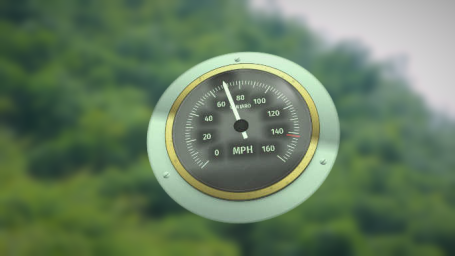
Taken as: mph 70
